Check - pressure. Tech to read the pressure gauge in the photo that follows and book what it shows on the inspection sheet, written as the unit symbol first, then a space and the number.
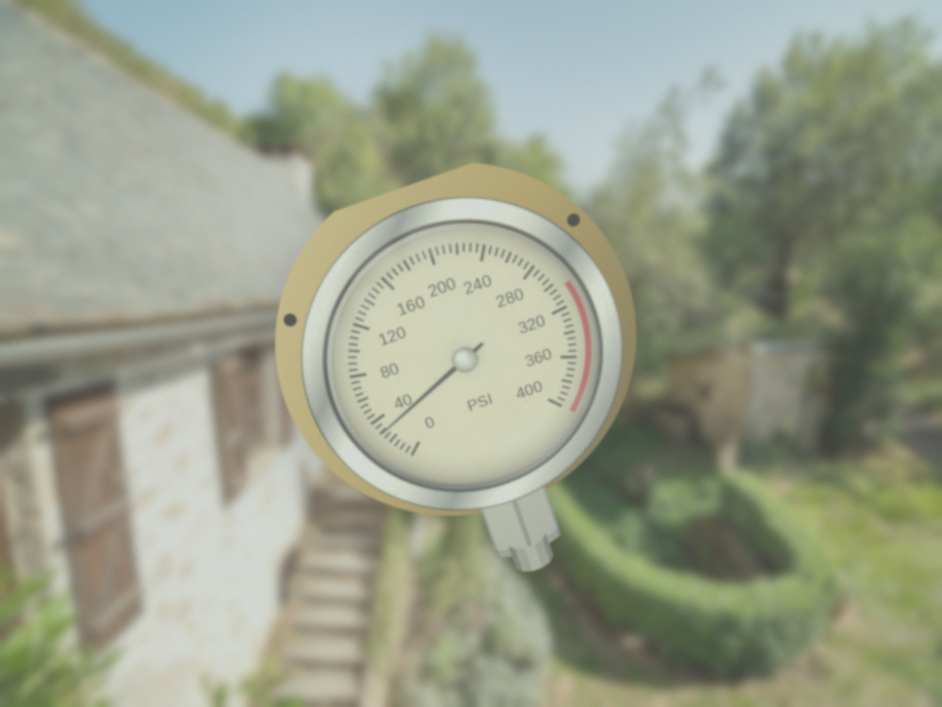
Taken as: psi 30
